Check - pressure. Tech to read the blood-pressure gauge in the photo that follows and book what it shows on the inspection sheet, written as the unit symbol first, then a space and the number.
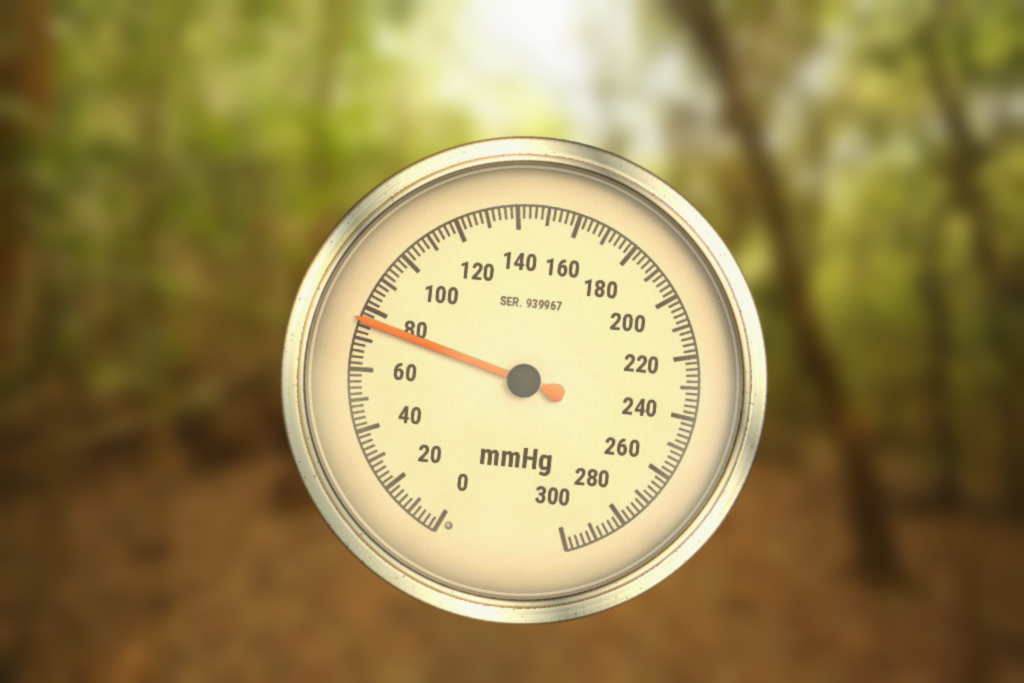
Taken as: mmHg 76
